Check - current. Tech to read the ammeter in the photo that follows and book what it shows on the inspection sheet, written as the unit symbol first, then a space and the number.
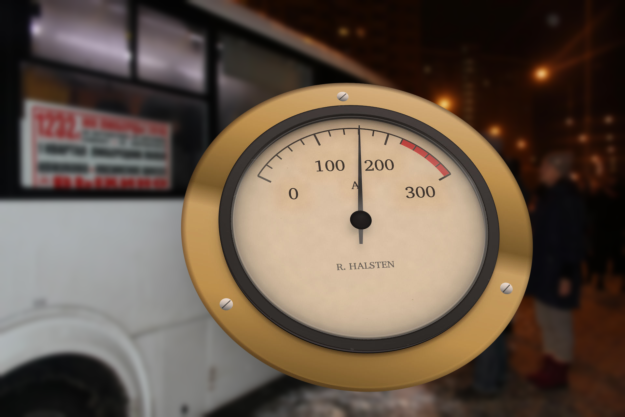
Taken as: A 160
